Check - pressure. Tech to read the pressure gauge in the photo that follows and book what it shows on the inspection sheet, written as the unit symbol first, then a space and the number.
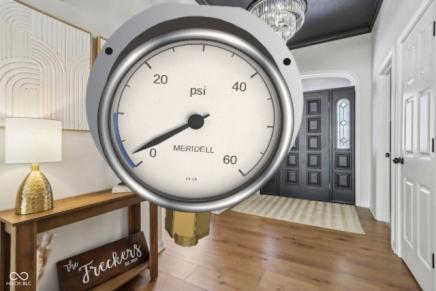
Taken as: psi 2.5
